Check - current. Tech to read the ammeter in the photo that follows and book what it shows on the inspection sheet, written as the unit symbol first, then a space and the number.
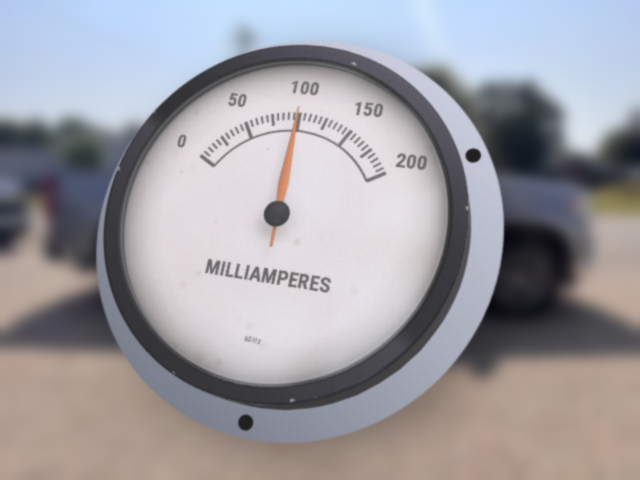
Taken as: mA 100
